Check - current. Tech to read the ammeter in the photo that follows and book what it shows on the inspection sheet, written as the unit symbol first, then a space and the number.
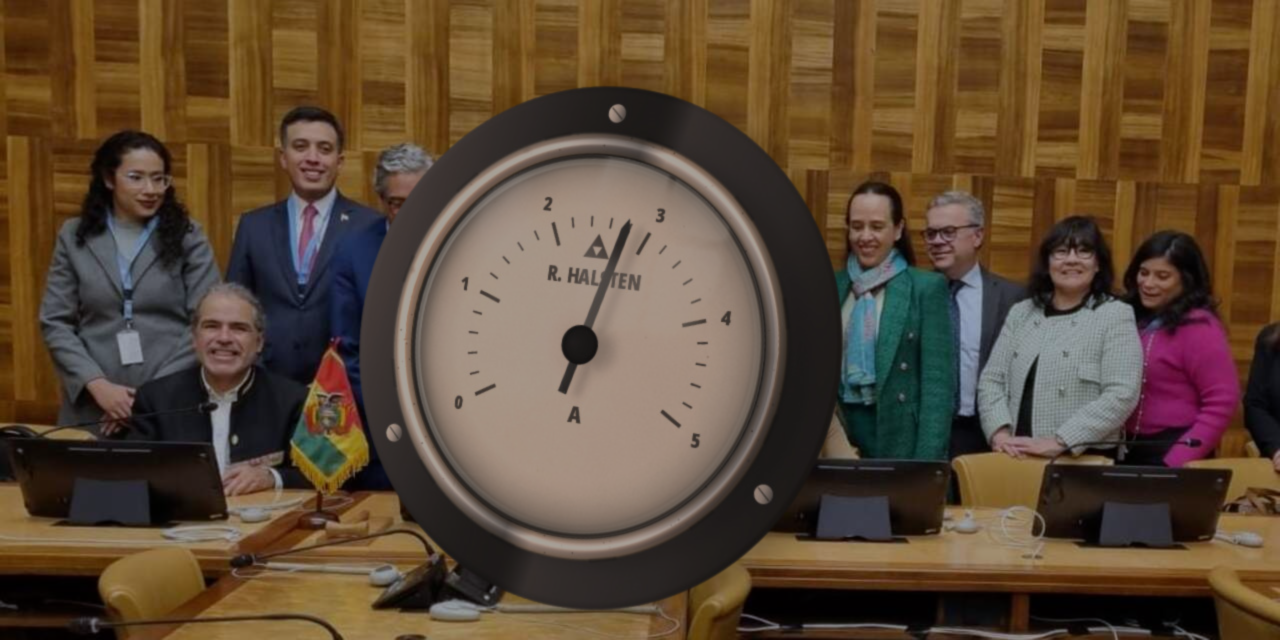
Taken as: A 2.8
